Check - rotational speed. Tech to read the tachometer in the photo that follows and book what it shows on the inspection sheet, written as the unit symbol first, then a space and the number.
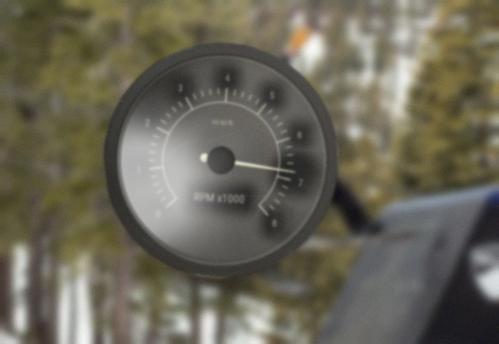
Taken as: rpm 6800
